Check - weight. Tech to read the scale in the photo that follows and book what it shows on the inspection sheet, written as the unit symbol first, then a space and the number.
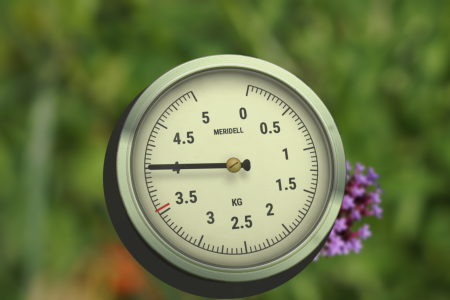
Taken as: kg 4
